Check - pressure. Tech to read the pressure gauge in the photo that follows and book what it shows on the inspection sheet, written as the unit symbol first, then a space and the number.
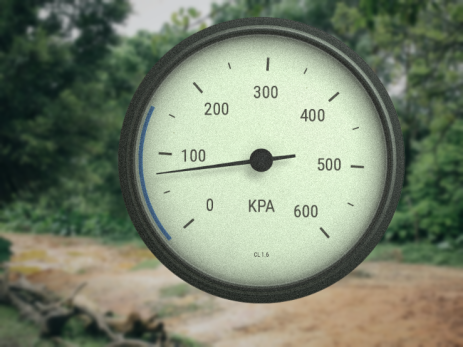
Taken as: kPa 75
